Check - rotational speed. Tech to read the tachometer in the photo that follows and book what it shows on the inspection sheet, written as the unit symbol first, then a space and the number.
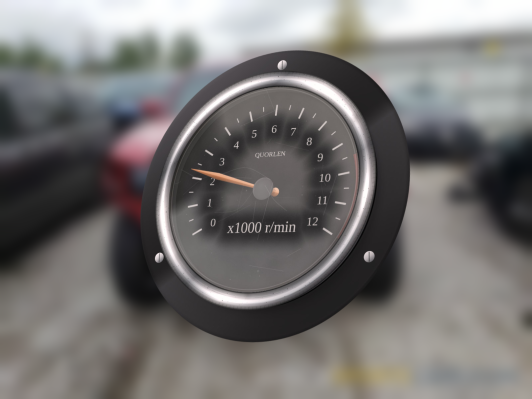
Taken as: rpm 2250
